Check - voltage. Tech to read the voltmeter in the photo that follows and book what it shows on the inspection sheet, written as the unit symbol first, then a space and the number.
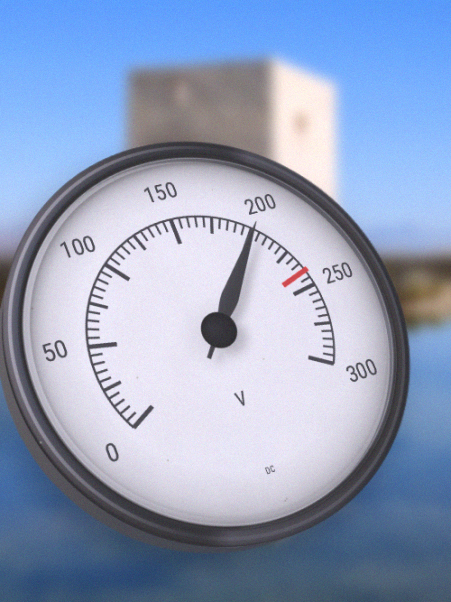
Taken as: V 200
